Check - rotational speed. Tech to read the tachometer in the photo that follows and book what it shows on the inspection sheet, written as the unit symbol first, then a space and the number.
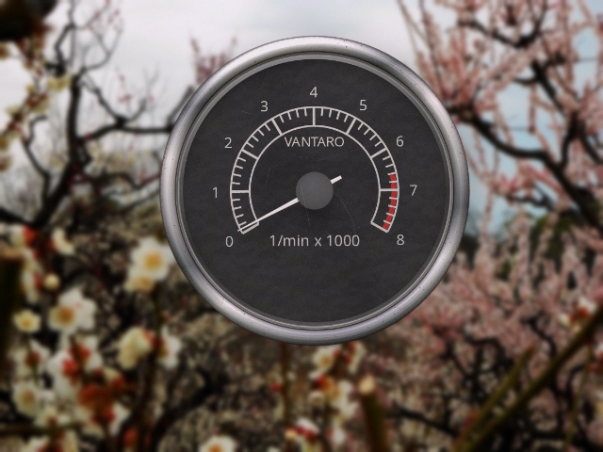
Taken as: rpm 100
